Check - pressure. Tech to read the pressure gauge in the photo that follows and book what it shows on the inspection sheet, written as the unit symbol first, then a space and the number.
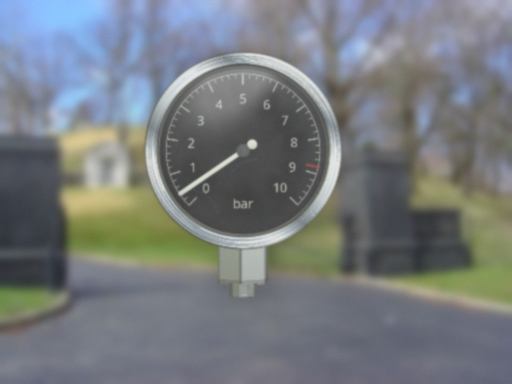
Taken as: bar 0.4
